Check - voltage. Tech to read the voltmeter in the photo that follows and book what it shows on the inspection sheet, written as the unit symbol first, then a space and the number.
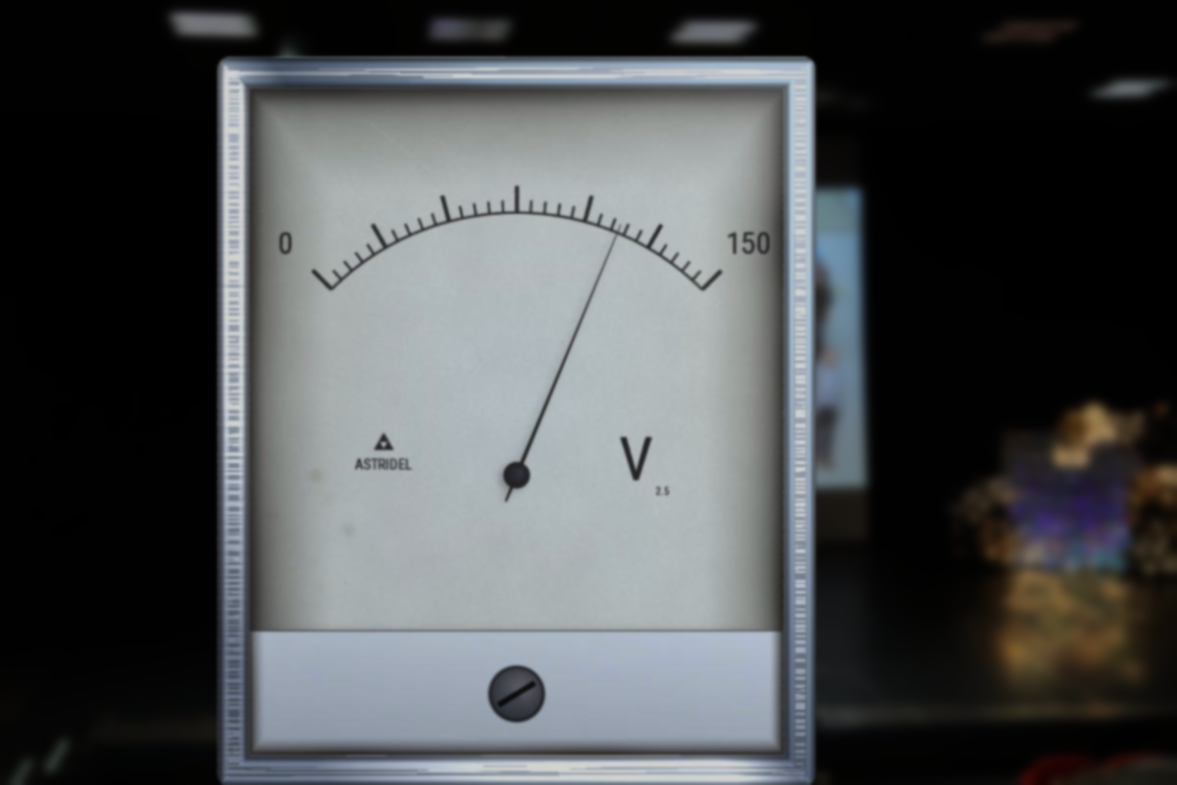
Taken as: V 112.5
